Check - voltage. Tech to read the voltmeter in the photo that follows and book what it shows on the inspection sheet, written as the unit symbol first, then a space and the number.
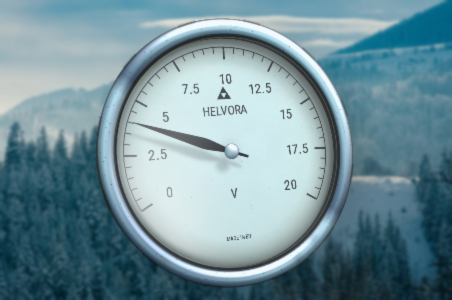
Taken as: V 4
